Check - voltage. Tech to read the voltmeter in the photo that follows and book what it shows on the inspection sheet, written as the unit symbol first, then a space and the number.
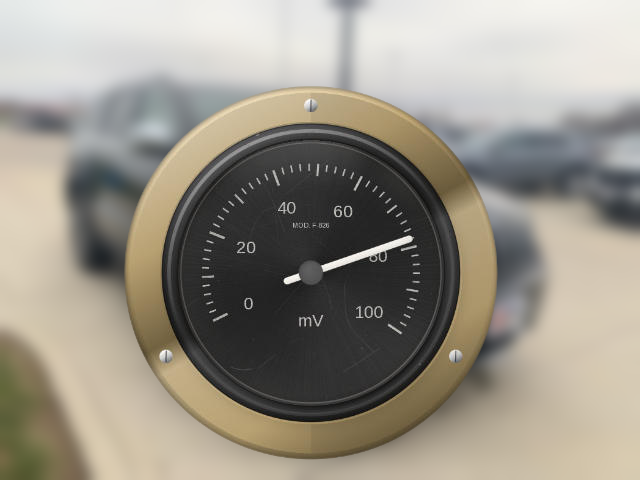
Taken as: mV 78
